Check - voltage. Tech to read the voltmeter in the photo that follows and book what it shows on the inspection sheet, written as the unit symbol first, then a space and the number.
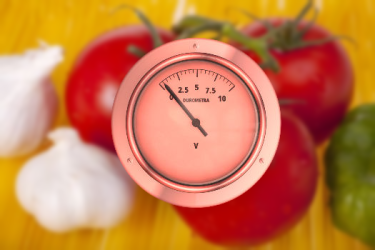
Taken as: V 0.5
